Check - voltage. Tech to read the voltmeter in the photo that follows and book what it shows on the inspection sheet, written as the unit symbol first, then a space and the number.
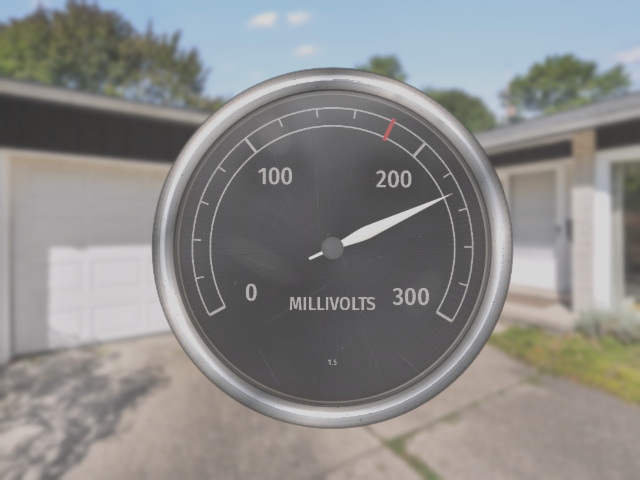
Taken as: mV 230
